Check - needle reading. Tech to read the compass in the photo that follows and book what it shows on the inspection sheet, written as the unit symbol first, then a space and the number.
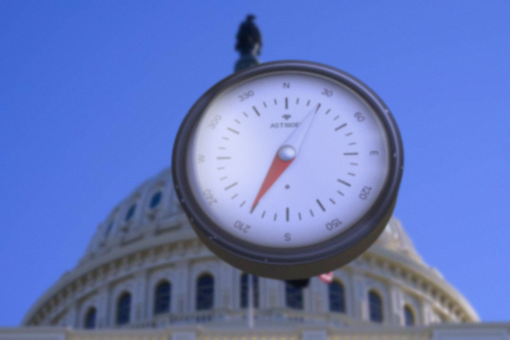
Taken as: ° 210
